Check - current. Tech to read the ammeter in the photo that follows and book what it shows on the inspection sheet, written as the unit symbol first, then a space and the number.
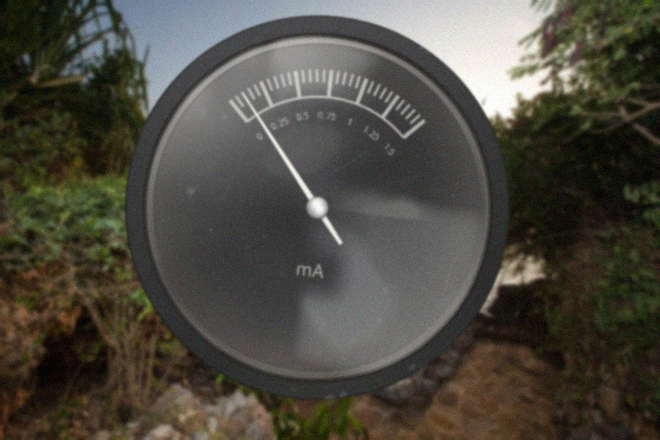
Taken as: mA 0.1
